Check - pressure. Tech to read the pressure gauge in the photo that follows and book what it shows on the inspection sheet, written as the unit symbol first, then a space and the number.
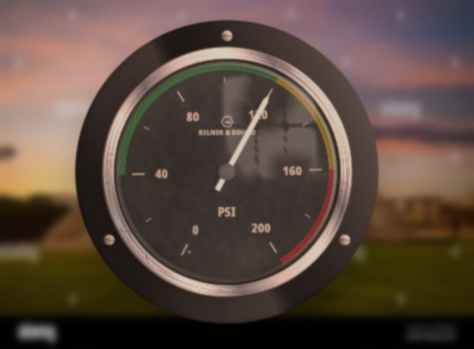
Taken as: psi 120
